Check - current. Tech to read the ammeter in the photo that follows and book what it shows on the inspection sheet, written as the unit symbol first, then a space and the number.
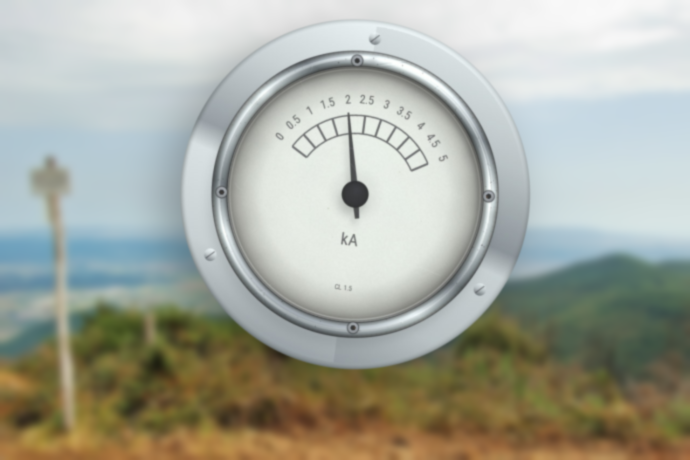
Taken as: kA 2
